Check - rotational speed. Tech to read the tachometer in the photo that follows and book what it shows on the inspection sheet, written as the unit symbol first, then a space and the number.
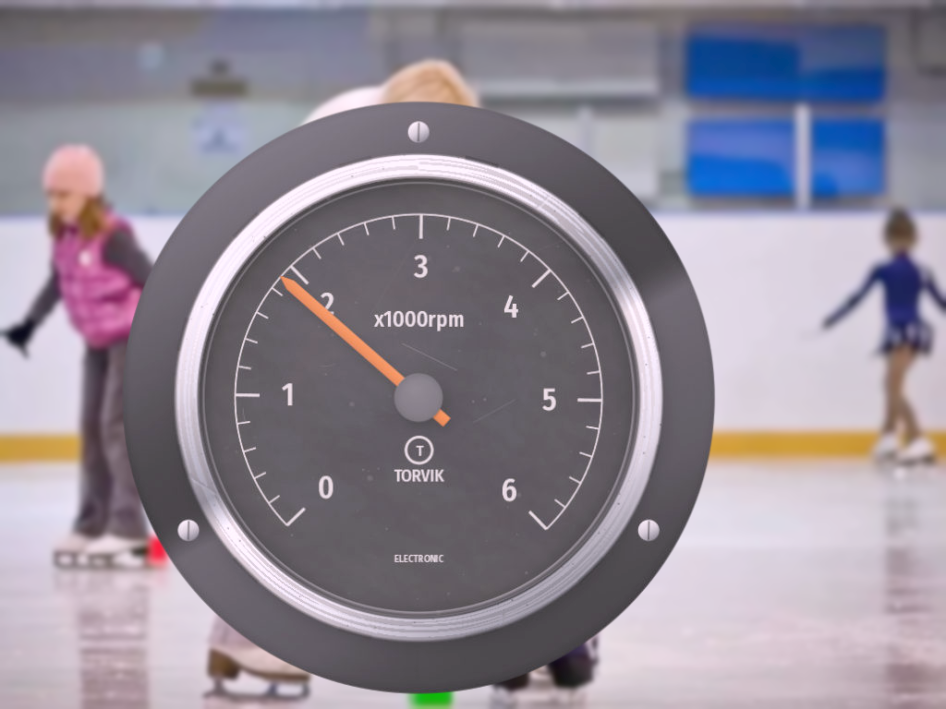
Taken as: rpm 1900
